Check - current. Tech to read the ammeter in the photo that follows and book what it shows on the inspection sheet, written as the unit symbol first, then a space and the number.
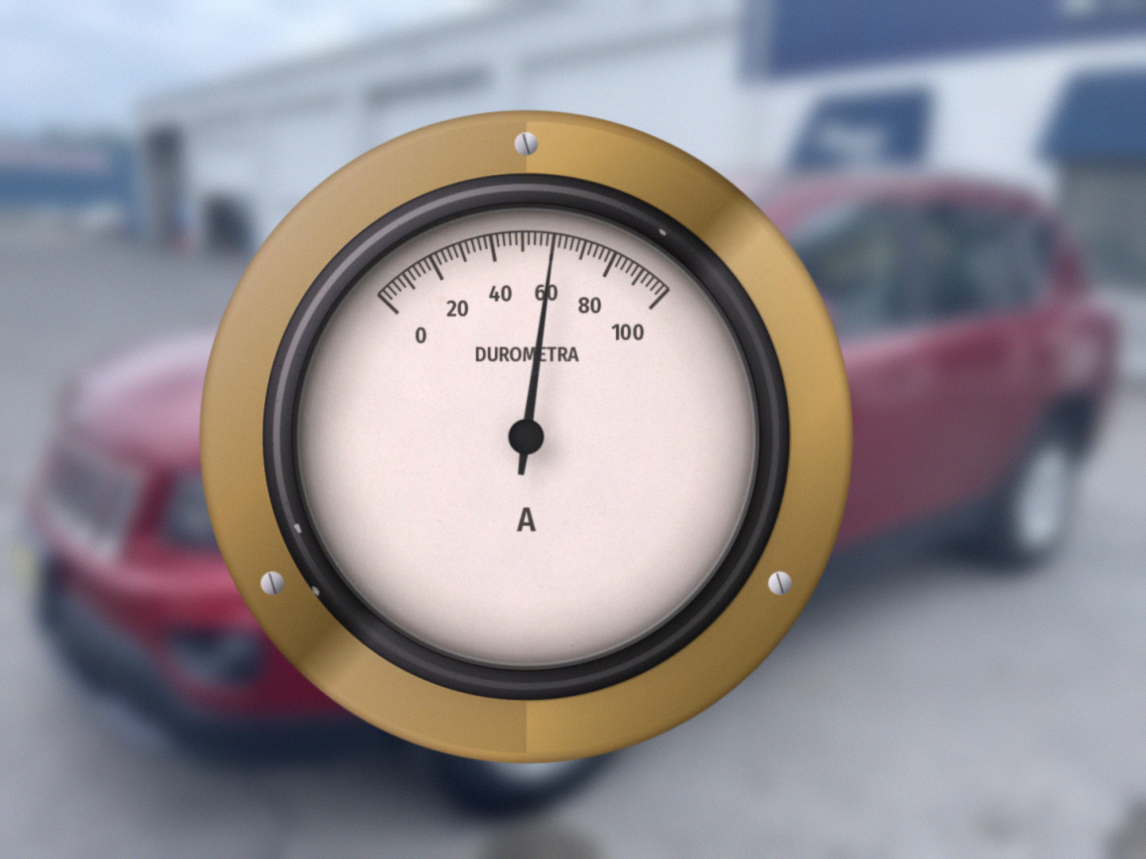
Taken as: A 60
